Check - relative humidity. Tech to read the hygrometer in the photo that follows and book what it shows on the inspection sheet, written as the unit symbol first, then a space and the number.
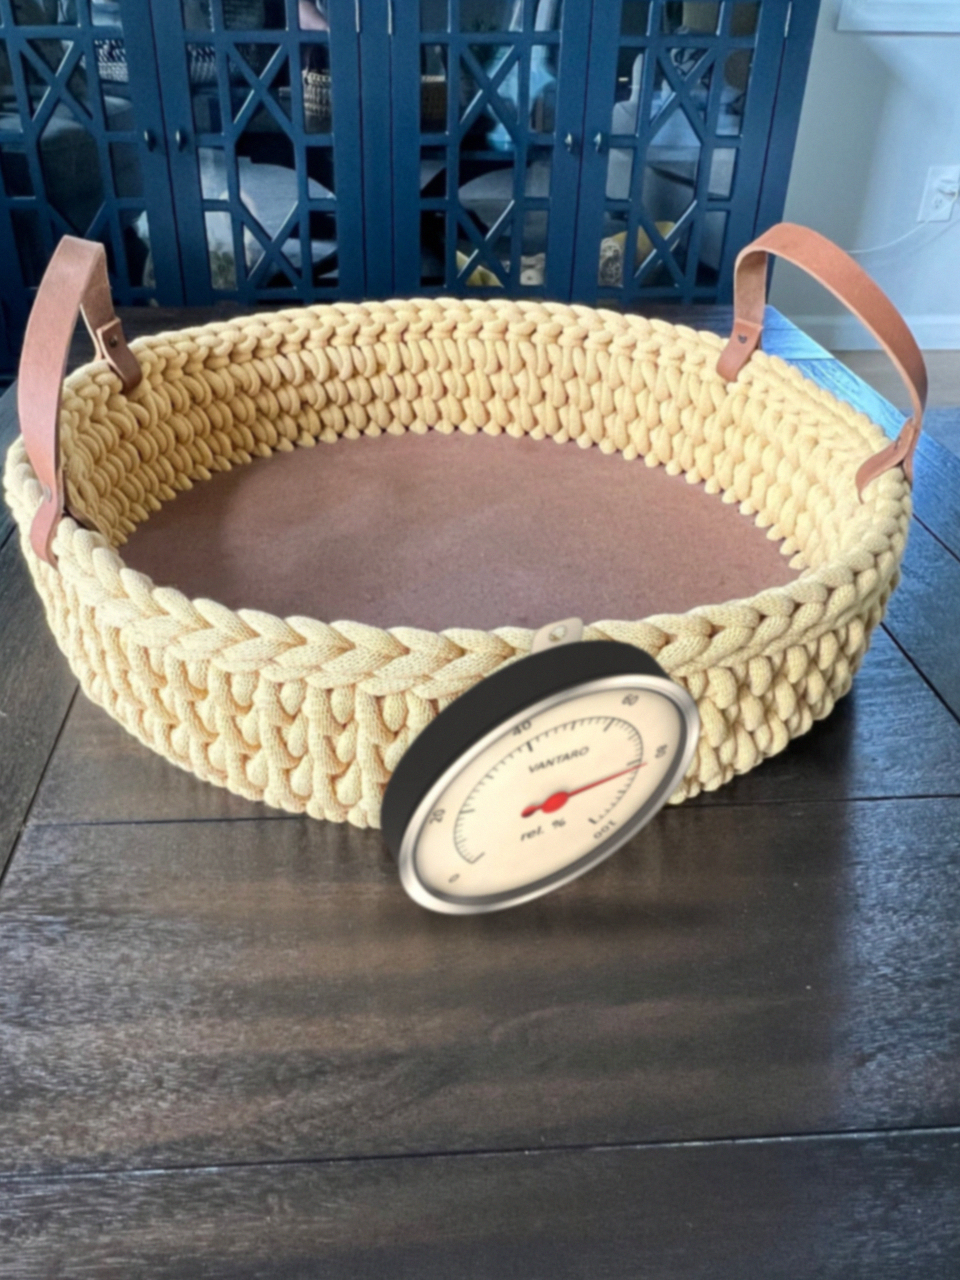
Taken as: % 80
